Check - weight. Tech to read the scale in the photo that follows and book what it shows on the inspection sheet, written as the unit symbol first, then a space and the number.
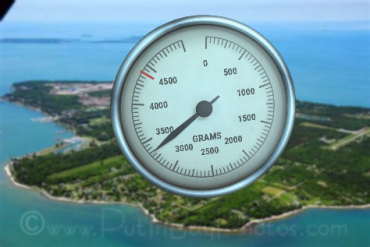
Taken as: g 3350
